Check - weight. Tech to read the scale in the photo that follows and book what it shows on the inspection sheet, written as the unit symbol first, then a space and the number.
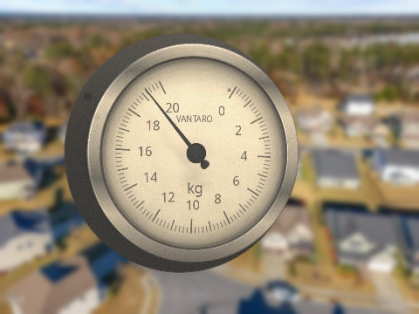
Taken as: kg 19.2
